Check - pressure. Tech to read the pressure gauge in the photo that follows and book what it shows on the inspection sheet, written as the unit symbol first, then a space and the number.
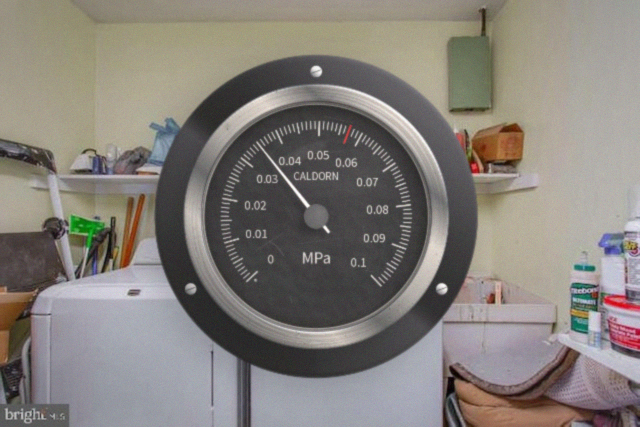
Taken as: MPa 0.035
